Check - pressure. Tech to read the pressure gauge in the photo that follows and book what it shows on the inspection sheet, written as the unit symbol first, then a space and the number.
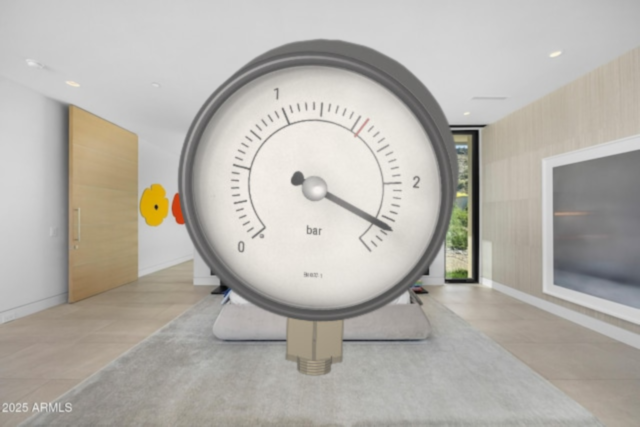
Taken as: bar 2.3
